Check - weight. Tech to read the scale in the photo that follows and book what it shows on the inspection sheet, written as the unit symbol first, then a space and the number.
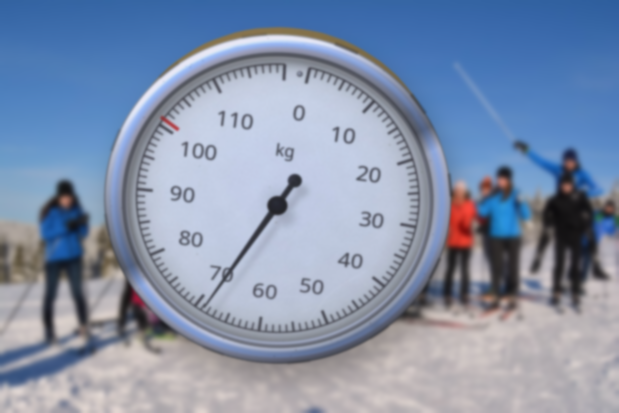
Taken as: kg 69
